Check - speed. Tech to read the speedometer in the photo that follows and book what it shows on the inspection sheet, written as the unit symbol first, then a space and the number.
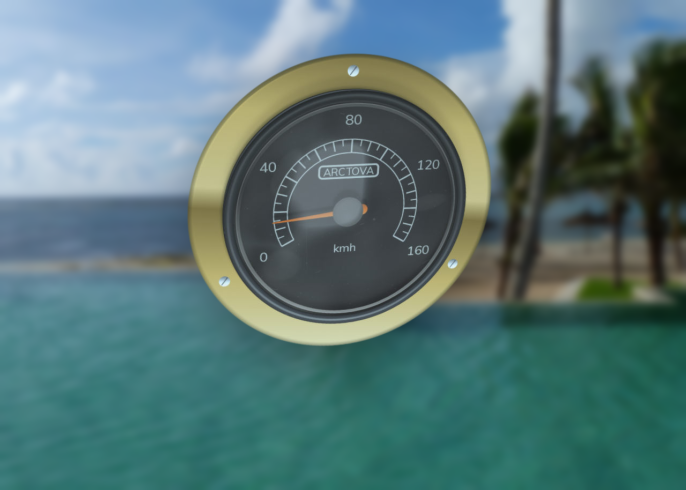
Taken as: km/h 15
